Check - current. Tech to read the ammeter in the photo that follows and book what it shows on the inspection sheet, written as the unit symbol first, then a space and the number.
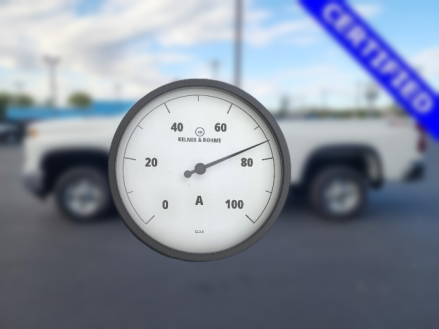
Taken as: A 75
